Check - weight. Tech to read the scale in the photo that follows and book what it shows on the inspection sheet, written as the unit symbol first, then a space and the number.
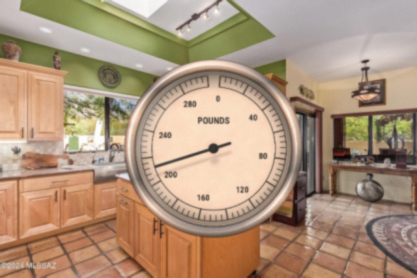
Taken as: lb 212
